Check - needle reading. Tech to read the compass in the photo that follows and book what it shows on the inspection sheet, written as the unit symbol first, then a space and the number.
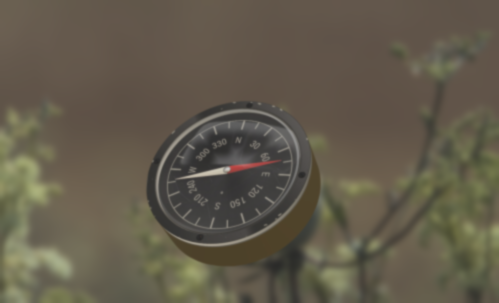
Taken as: ° 75
